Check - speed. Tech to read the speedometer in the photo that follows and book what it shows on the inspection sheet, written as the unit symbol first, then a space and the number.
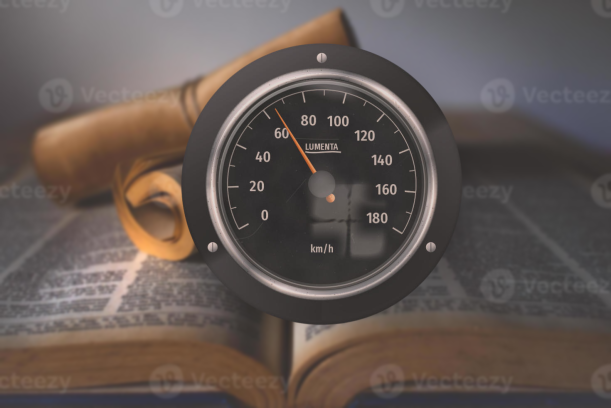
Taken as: km/h 65
